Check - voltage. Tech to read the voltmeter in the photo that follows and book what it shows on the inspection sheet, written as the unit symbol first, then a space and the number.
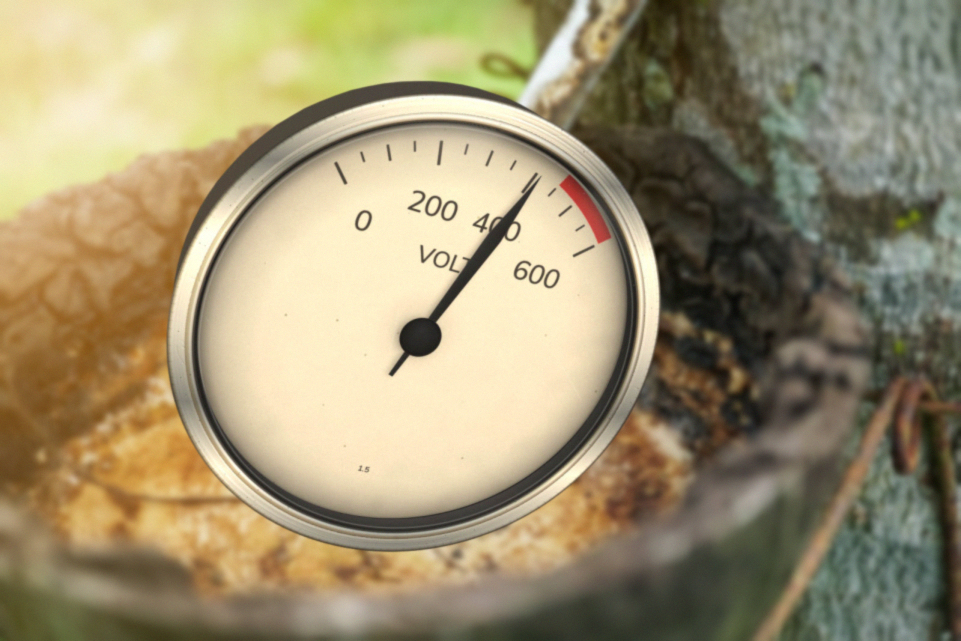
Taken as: V 400
